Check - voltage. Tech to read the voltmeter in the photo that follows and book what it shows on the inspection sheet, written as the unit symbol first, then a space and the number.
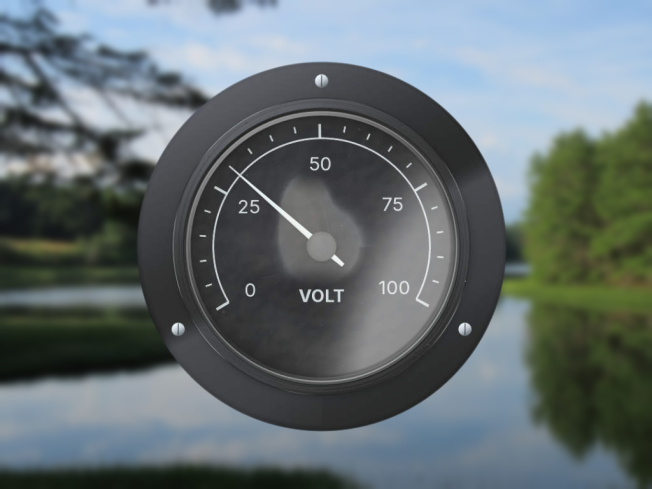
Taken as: V 30
